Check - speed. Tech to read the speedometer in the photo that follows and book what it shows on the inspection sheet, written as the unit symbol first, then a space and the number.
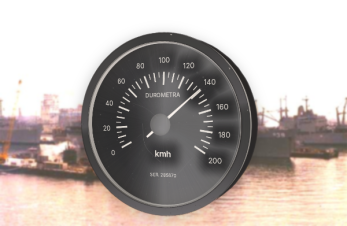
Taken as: km/h 140
